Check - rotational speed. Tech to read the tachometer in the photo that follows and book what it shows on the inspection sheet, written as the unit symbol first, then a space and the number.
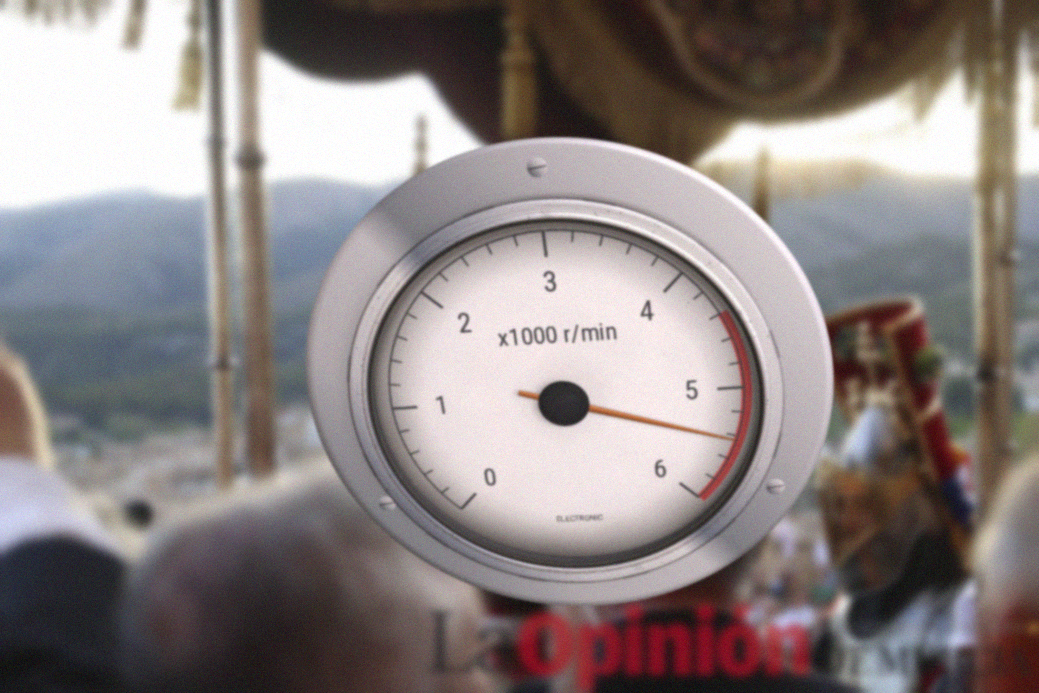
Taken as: rpm 5400
